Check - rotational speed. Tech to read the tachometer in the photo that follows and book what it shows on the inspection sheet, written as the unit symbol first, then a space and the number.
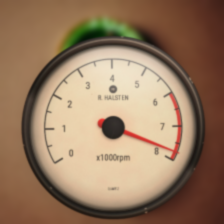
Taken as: rpm 7750
